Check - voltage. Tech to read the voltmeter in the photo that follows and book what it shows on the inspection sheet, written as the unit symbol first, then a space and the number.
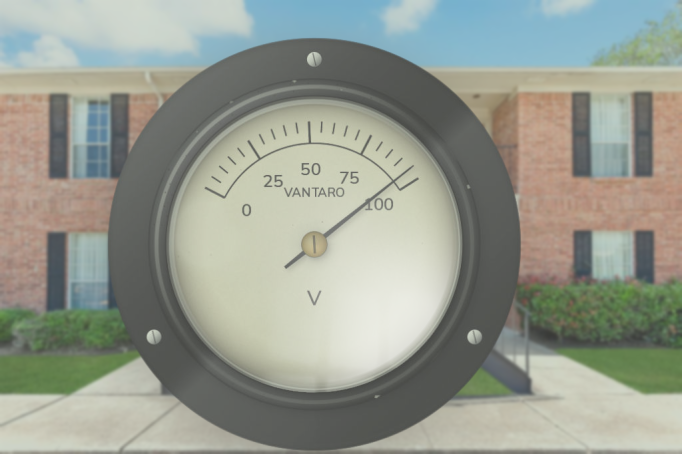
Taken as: V 95
